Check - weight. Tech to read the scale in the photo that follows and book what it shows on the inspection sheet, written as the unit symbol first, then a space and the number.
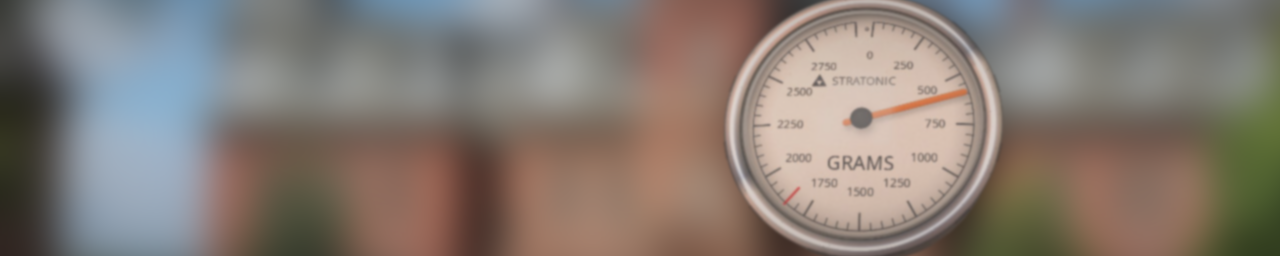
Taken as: g 600
